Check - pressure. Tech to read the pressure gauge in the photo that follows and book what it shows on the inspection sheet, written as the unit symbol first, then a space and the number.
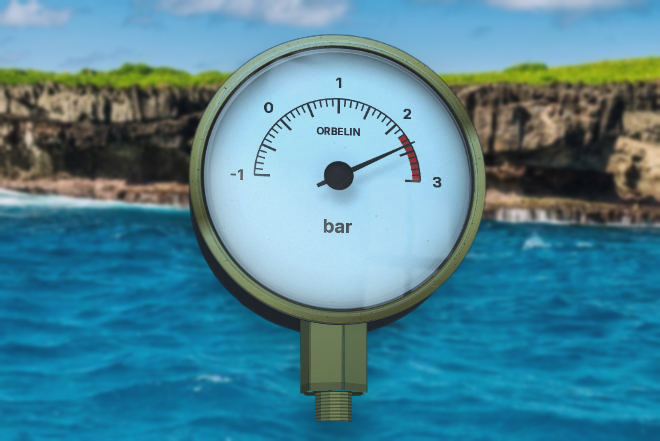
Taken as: bar 2.4
